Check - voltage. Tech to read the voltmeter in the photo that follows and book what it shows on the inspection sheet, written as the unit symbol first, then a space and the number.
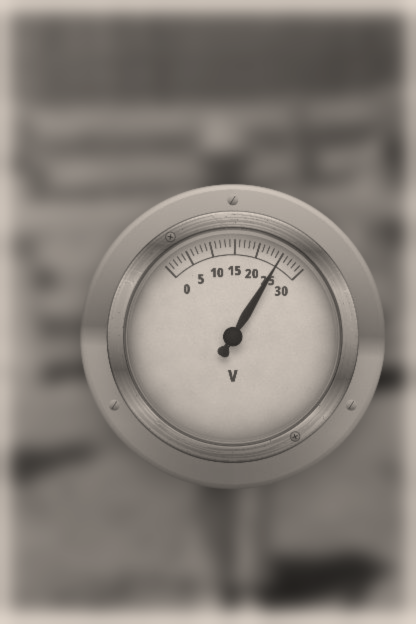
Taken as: V 25
